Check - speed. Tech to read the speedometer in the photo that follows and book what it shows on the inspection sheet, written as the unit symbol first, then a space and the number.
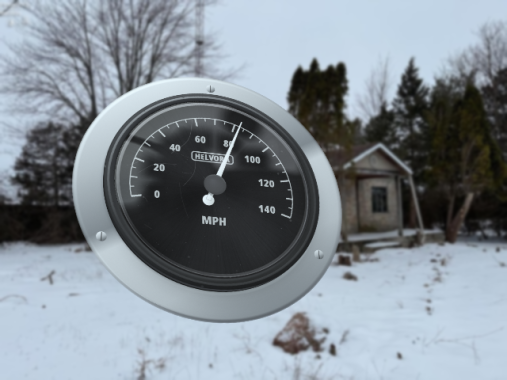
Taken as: mph 82.5
